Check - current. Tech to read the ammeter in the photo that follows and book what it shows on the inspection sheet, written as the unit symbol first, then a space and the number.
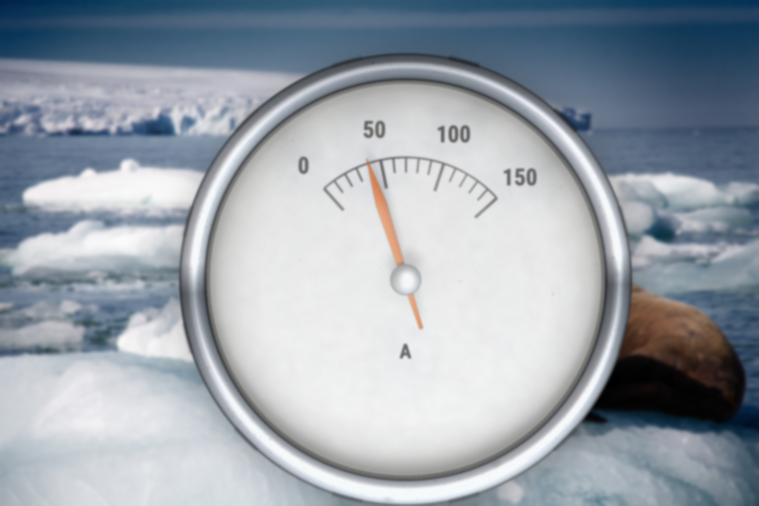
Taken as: A 40
